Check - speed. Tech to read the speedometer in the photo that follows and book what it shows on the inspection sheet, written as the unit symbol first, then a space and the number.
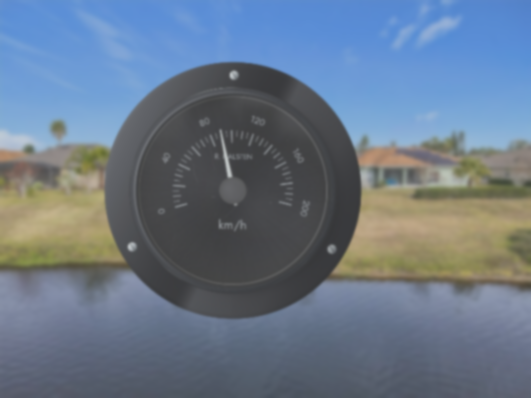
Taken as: km/h 90
